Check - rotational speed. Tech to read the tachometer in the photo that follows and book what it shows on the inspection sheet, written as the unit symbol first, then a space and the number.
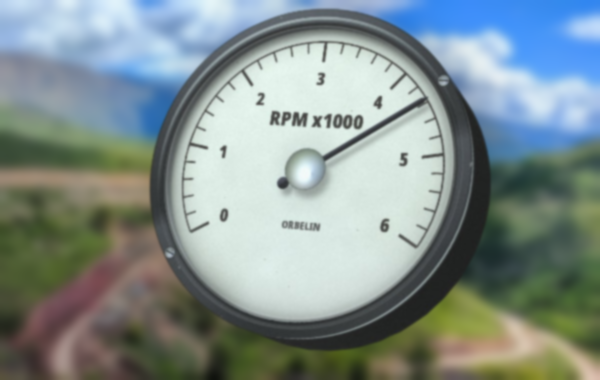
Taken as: rpm 4400
